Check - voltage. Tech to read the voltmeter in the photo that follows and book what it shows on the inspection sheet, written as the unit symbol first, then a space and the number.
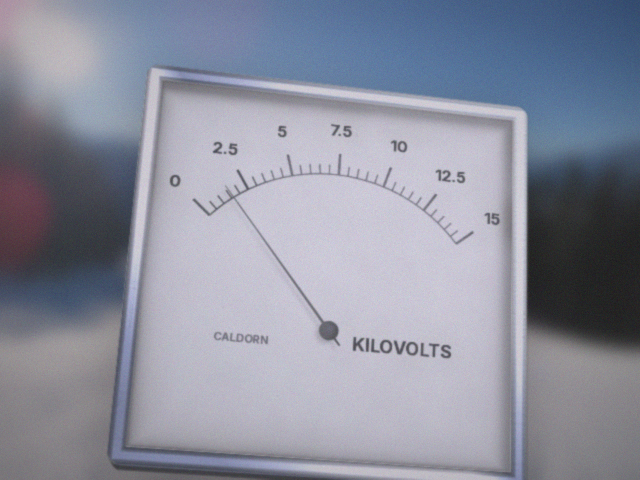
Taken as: kV 1.5
